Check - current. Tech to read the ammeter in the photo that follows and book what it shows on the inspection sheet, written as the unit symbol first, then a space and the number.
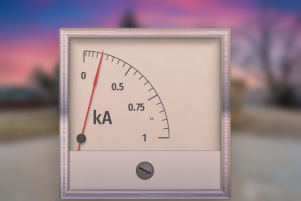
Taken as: kA 0.25
